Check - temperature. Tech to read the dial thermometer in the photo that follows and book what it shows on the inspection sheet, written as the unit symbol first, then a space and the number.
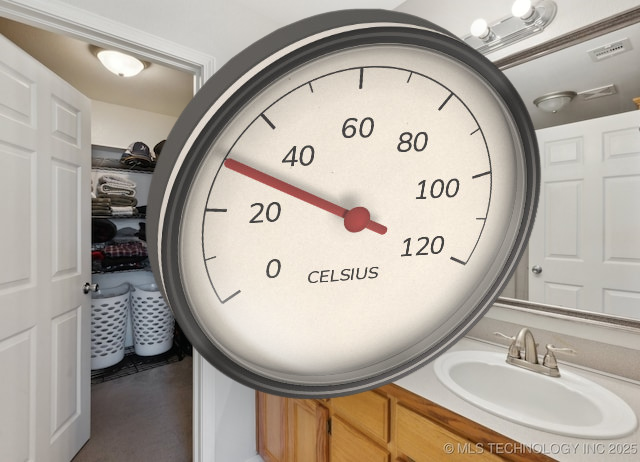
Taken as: °C 30
